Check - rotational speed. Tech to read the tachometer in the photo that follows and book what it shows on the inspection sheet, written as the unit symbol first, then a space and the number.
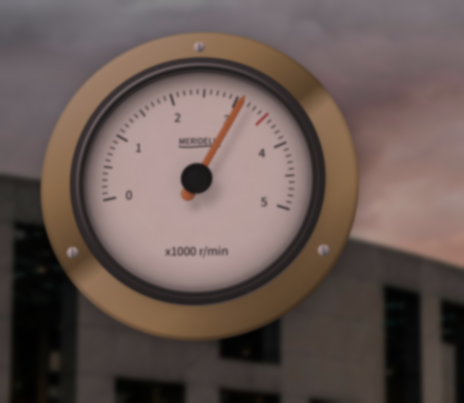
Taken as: rpm 3100
